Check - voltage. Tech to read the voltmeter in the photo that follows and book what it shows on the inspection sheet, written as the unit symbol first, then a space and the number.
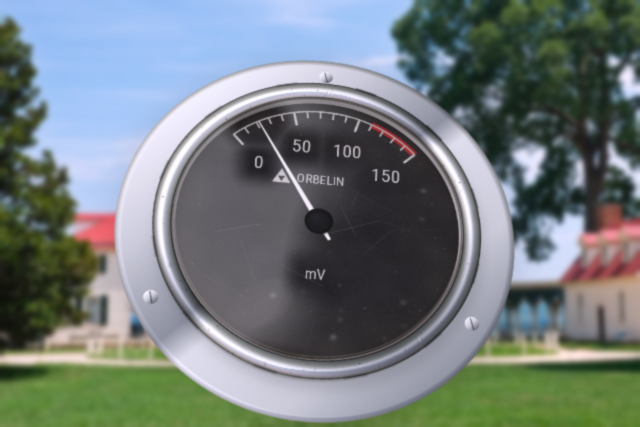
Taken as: mV 20
